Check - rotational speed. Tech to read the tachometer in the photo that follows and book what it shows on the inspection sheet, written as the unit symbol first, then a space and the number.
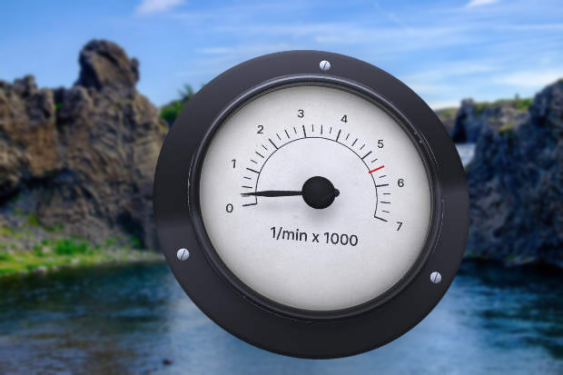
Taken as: rpm 250
